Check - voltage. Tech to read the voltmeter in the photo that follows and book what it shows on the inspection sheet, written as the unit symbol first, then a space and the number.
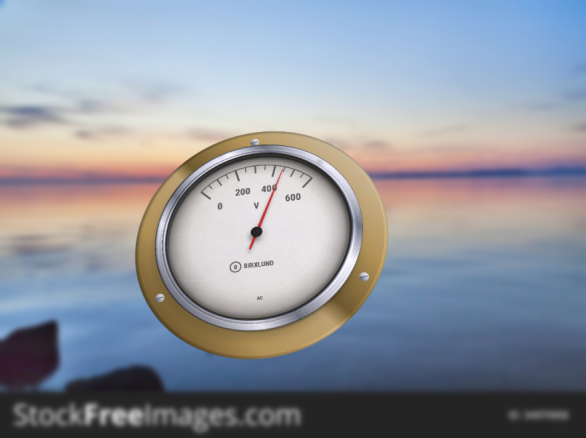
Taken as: V 450
